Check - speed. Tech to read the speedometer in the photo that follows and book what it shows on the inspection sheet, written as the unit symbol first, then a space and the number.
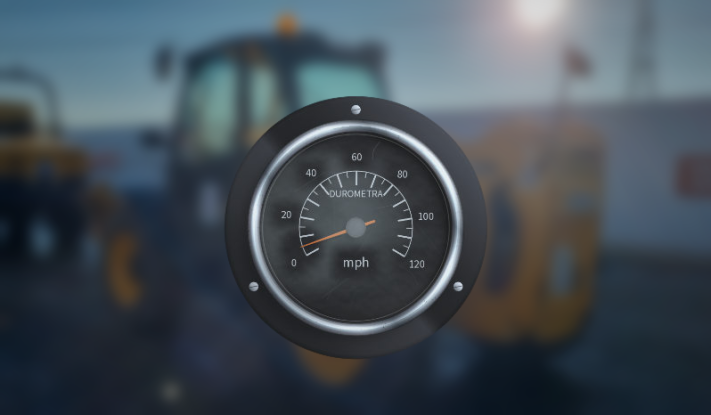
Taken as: mph 5
